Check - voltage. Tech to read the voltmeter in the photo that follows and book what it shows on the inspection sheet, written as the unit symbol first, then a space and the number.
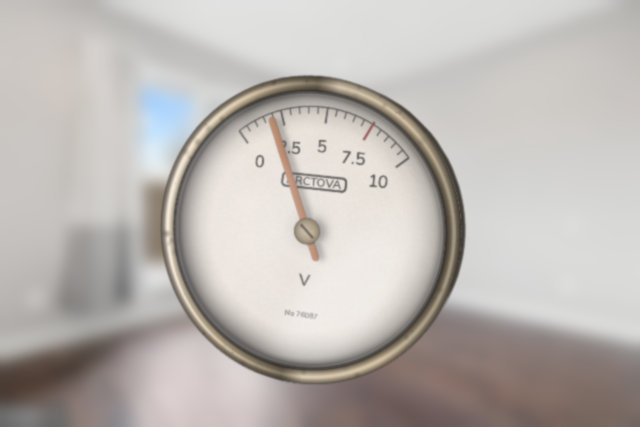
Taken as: V 2
